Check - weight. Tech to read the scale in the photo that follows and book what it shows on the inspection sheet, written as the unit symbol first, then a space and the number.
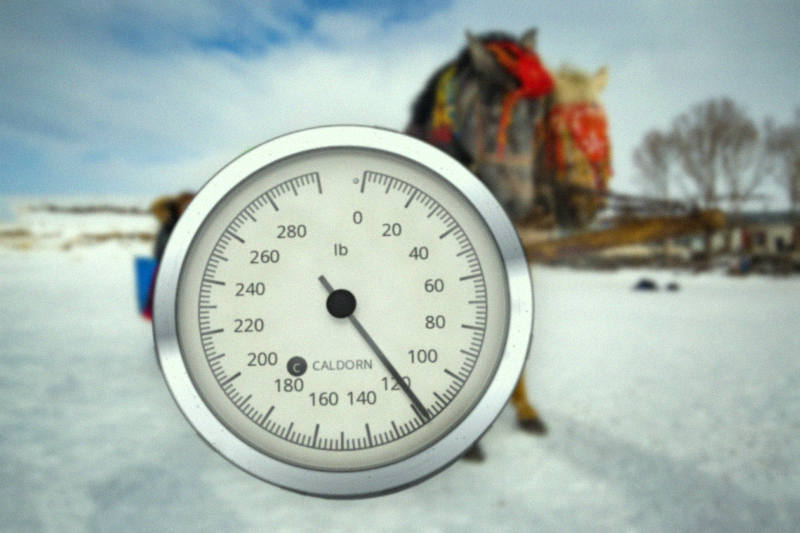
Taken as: lb 118
